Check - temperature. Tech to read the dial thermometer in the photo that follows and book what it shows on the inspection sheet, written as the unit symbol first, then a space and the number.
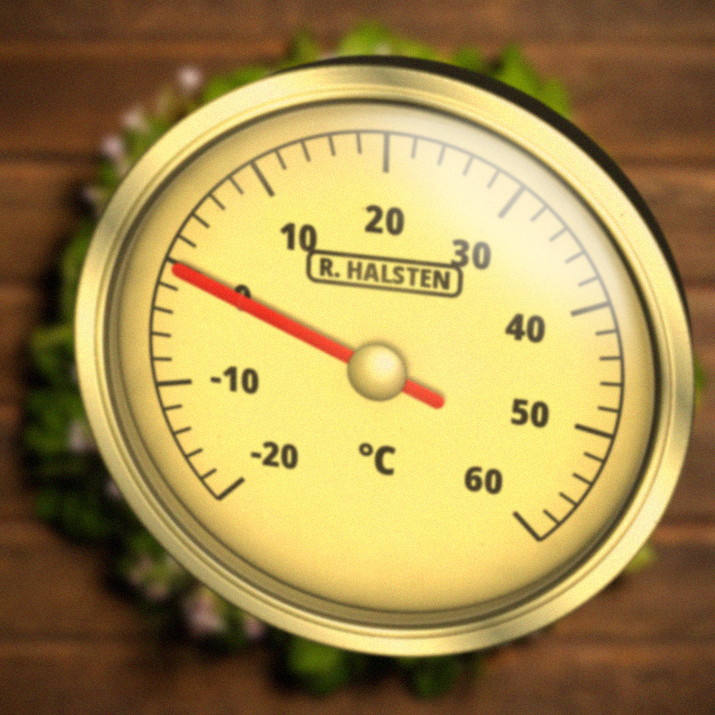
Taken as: °C 0
